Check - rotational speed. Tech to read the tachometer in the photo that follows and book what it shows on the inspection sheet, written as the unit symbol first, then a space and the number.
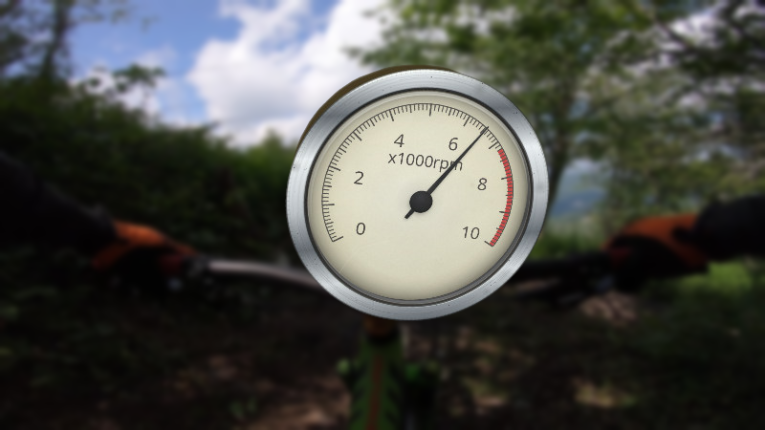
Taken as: rpm 6500
